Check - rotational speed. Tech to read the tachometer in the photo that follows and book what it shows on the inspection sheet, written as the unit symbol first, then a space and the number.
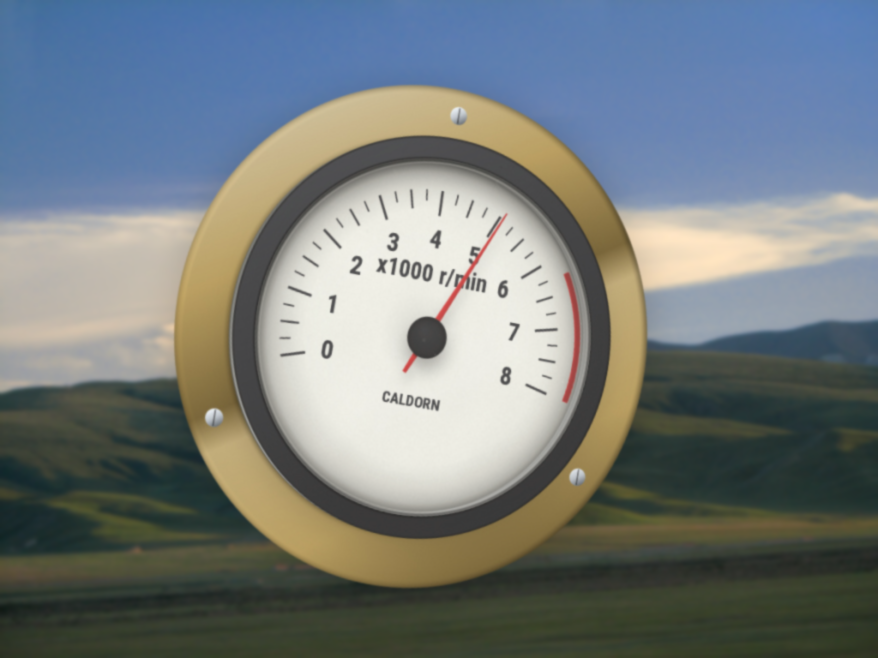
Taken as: rpm 5000
